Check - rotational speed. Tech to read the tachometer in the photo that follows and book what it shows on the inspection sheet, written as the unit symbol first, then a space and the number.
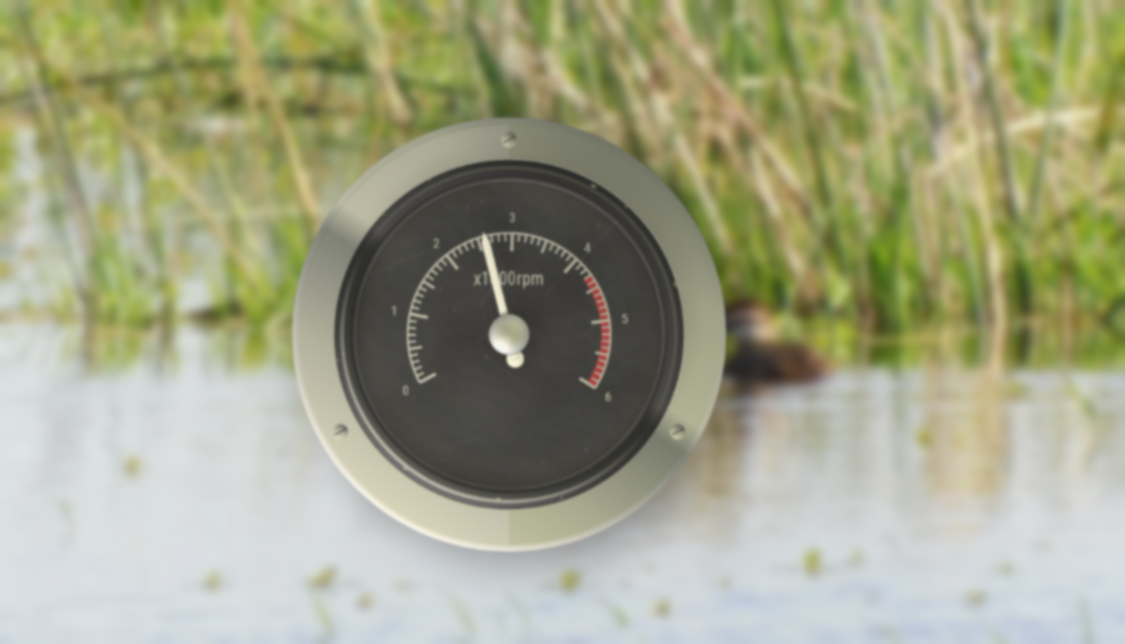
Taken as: rpm 2600
